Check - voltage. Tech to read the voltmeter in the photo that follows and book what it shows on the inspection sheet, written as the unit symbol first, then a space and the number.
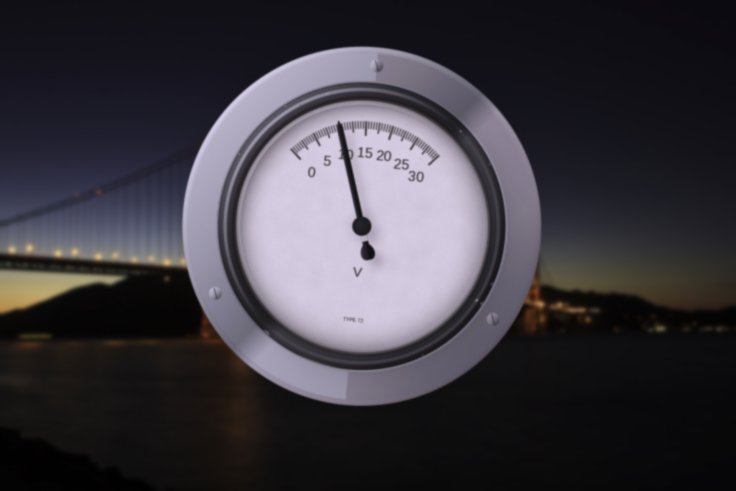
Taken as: V 10
